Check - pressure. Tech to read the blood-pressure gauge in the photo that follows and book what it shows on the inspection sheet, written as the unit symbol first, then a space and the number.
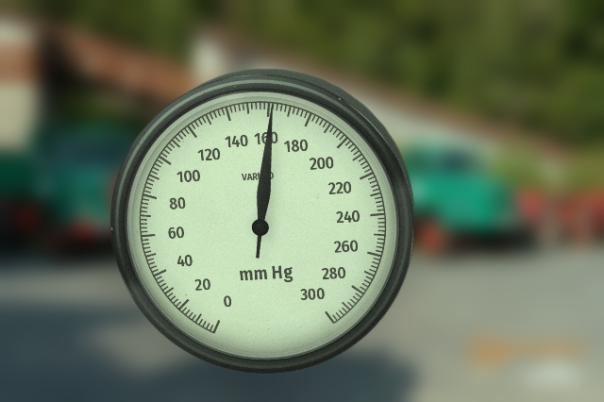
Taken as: mmHg 162
